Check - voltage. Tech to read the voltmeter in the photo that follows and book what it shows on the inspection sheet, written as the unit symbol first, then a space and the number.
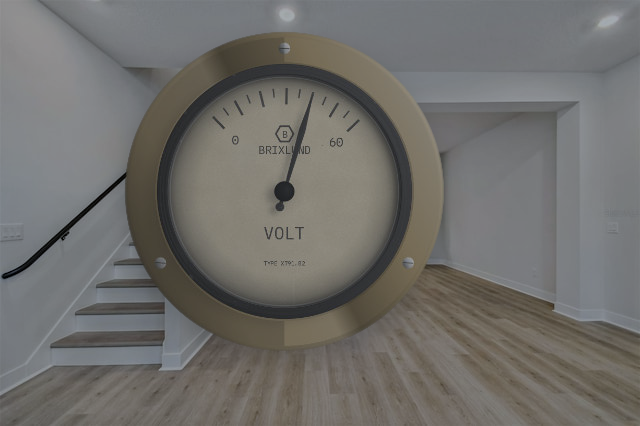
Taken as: V 40
